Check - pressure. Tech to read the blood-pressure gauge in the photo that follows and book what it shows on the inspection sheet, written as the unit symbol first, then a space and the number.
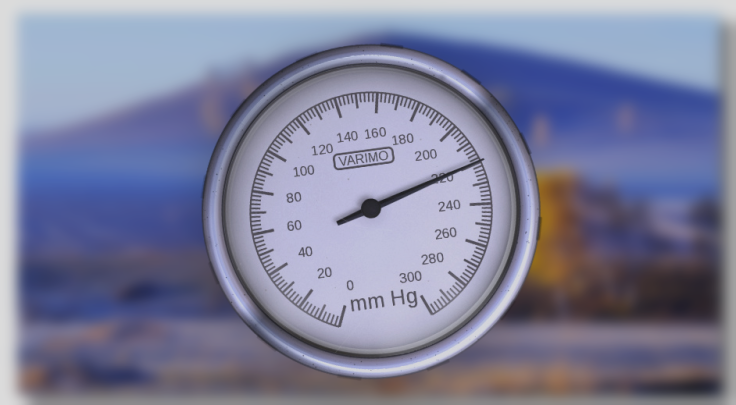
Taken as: mmHg 220
